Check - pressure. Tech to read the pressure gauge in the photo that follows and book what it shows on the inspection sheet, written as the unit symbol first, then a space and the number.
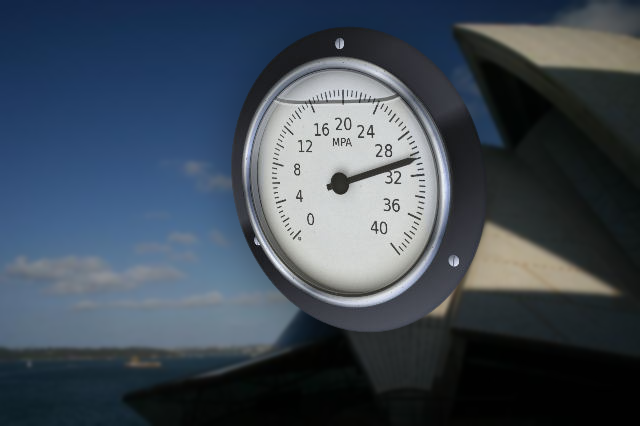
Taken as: MPa 30.5
